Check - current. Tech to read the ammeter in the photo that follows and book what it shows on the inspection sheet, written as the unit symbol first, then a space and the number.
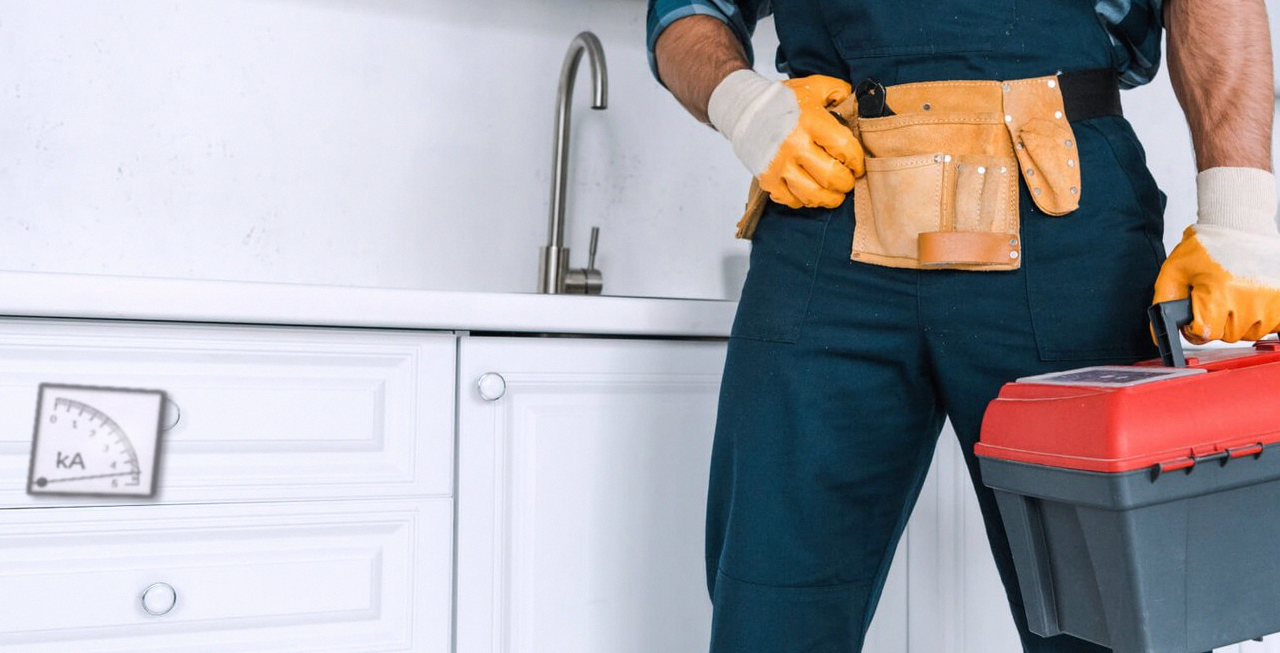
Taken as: kA 4.5
